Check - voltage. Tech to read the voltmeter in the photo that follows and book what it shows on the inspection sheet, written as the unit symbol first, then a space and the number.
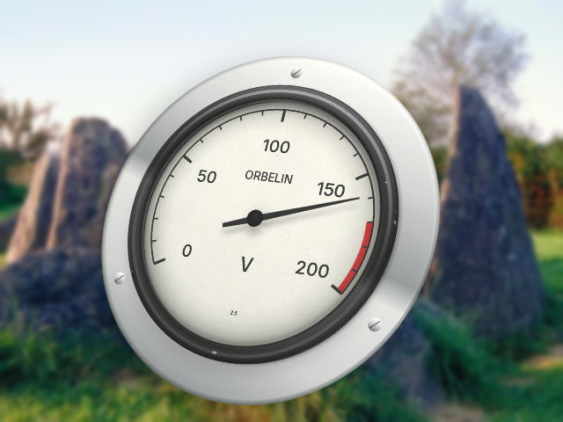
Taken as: V 160
